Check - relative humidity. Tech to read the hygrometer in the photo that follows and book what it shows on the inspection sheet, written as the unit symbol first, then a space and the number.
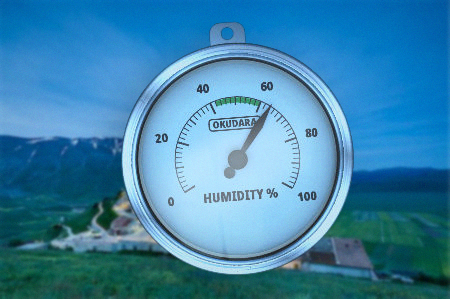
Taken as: % 64
